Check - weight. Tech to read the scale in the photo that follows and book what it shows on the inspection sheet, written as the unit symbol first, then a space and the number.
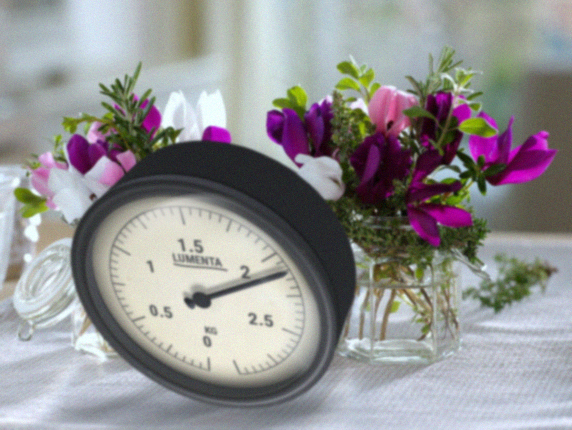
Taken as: kg 2.1
